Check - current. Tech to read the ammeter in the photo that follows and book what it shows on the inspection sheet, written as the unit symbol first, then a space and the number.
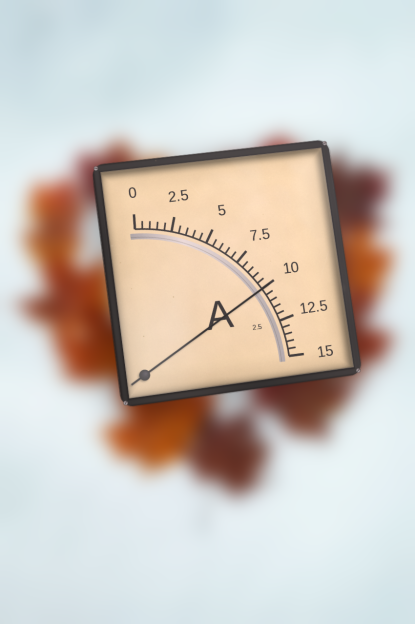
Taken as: A 10
